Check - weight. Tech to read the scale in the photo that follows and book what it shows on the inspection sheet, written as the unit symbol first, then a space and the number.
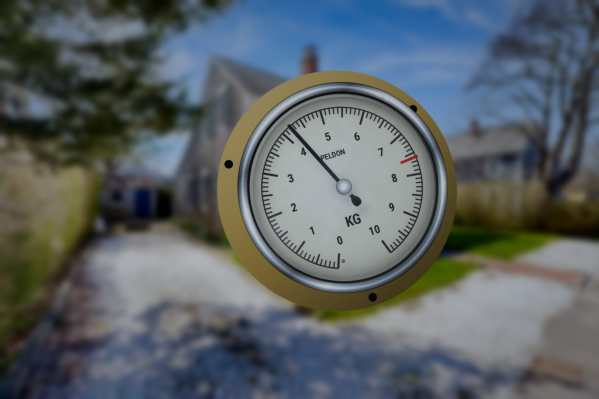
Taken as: kg 4.2
